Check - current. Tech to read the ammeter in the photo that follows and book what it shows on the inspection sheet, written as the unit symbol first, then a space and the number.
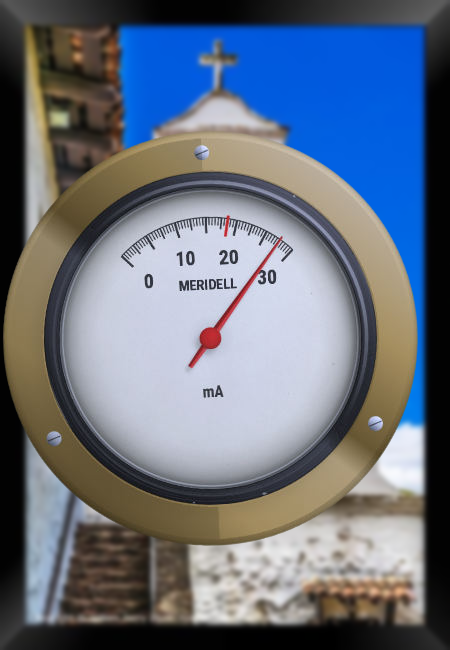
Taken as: mA 27.5
